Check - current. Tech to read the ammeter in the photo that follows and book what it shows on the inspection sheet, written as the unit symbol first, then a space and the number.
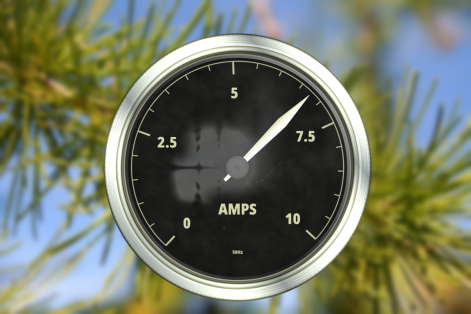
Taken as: A 6.75
